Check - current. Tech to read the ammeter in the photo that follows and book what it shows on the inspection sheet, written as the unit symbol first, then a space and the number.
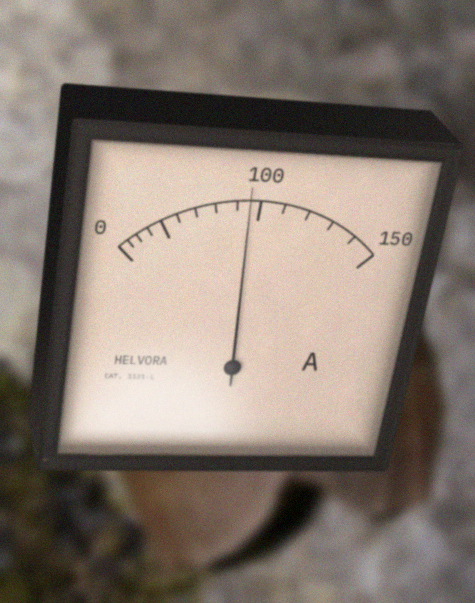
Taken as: A 95
